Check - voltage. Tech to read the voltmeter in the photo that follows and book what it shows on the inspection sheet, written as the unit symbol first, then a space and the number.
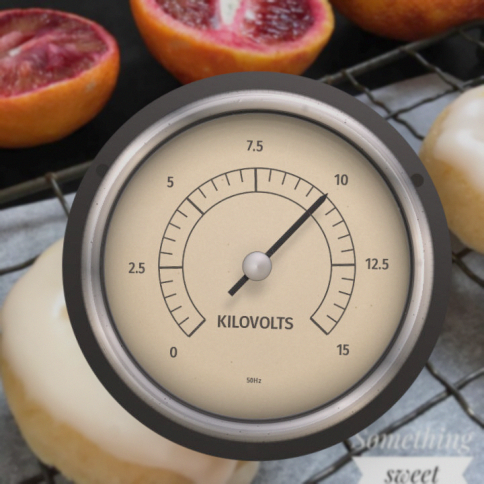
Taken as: kV 10
